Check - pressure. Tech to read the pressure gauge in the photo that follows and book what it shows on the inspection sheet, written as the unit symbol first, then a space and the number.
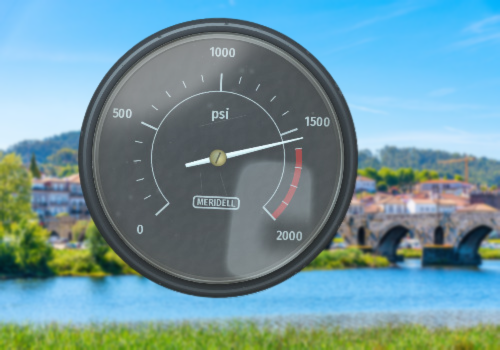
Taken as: psi 1550
